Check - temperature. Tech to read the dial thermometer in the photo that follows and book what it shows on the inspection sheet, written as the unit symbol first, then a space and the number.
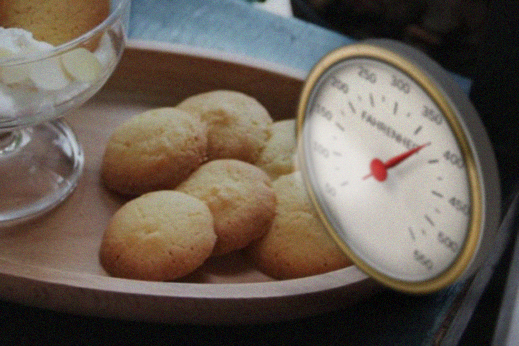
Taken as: °F 375
